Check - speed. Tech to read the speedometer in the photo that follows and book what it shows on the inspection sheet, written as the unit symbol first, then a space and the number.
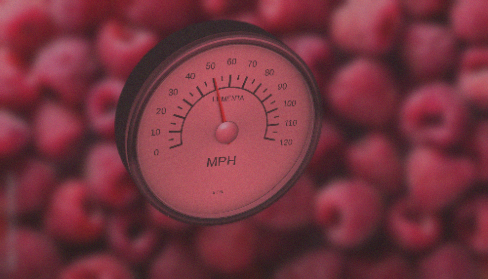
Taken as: mph 50
